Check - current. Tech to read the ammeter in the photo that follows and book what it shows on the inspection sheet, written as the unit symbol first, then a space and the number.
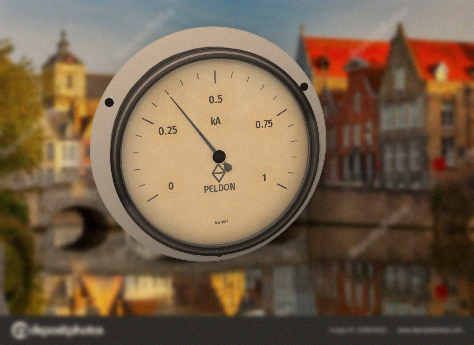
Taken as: kA 0.35
